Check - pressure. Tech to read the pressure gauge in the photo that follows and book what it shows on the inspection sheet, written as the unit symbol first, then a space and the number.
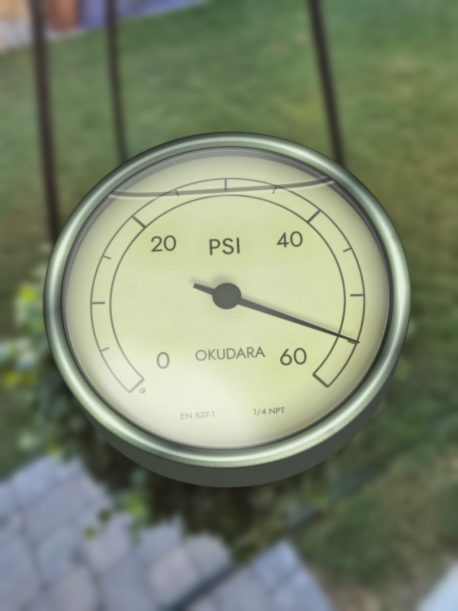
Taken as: psi 55
